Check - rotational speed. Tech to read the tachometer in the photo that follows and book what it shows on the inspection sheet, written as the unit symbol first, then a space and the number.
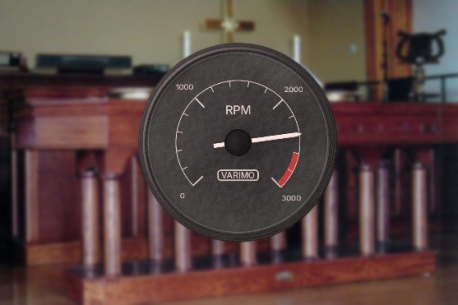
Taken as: rpm 2400
